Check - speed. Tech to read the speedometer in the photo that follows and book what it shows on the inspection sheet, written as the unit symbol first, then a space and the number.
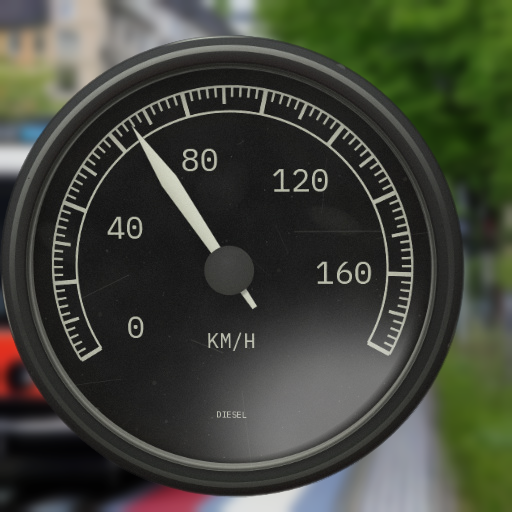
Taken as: km/h 66
